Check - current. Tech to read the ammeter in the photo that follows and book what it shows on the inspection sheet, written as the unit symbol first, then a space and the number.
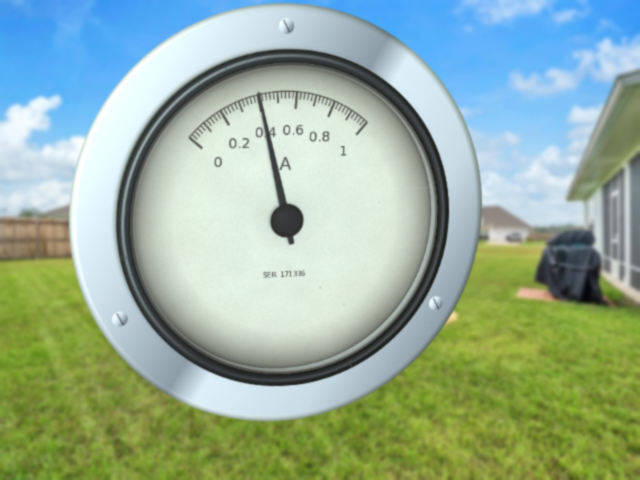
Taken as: A 0.4
